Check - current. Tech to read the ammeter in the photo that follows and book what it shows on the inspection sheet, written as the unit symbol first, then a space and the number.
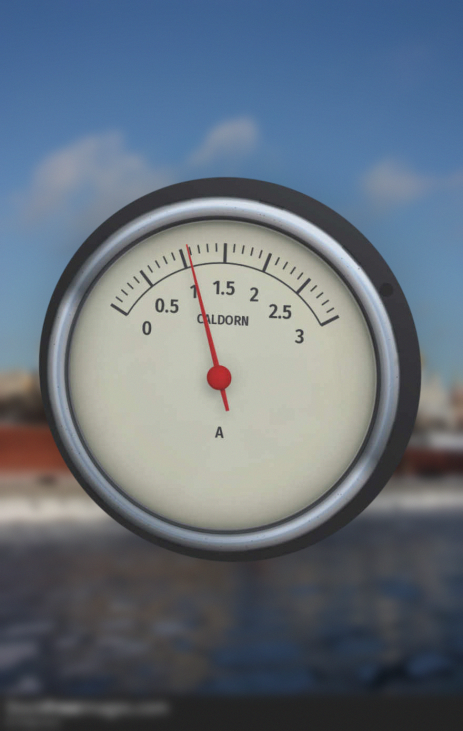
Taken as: A 1.1
